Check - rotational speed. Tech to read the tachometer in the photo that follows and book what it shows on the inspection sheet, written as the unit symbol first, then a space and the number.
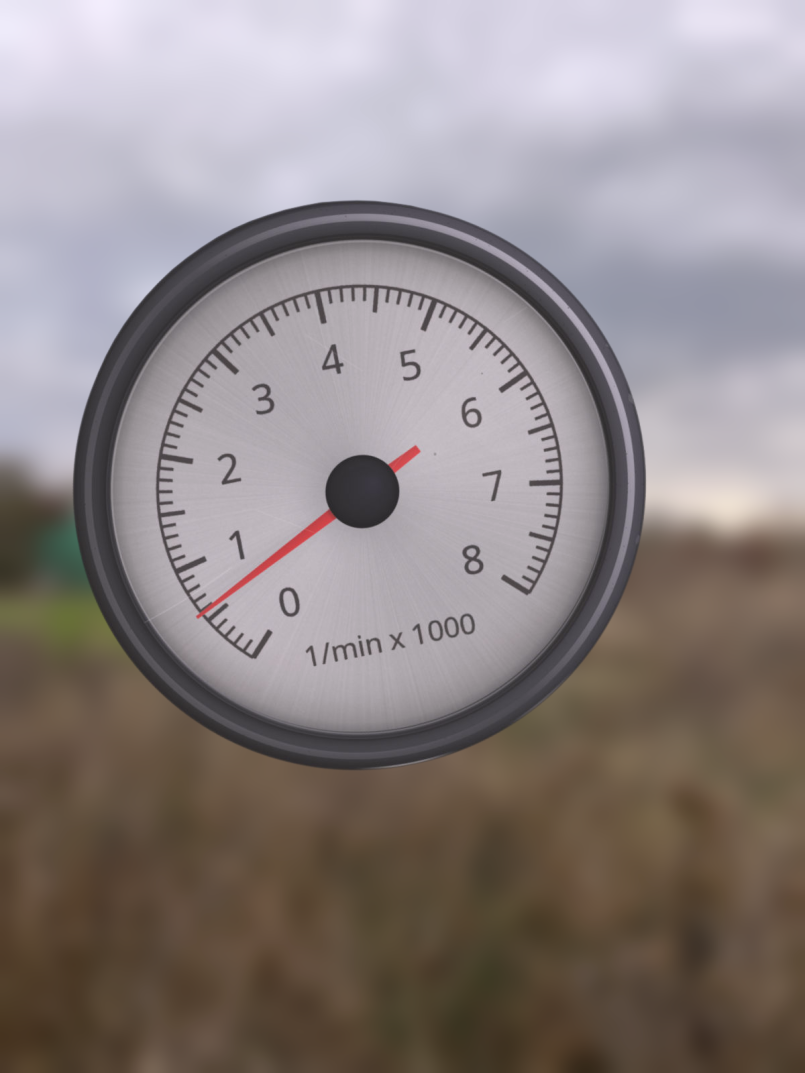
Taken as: rpm 600
